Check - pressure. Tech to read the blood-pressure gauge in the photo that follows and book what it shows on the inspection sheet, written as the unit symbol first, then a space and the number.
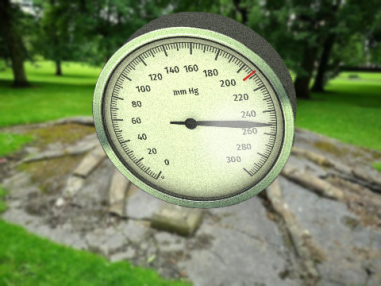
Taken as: mmHg 250
